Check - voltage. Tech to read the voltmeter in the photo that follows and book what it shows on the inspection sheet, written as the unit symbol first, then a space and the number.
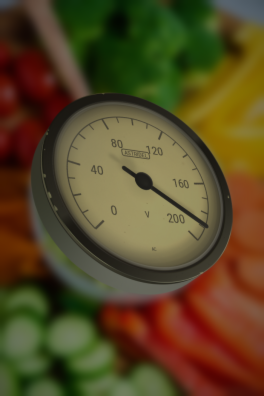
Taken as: V 190
